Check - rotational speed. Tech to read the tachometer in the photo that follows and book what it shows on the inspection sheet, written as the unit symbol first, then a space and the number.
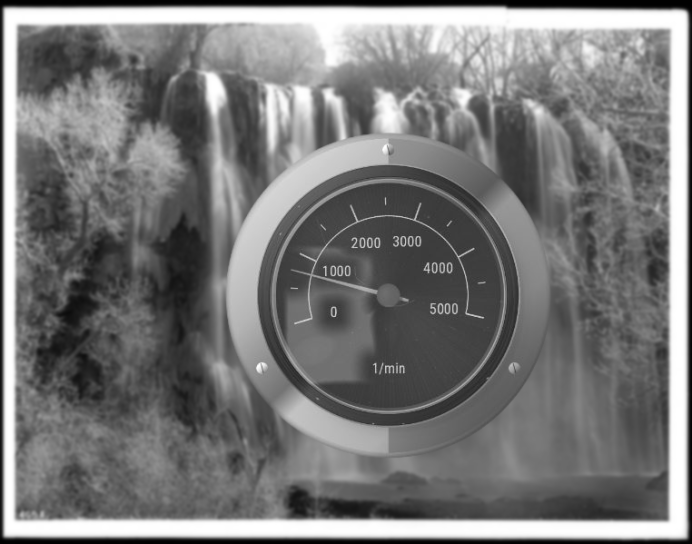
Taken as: rpm 750
